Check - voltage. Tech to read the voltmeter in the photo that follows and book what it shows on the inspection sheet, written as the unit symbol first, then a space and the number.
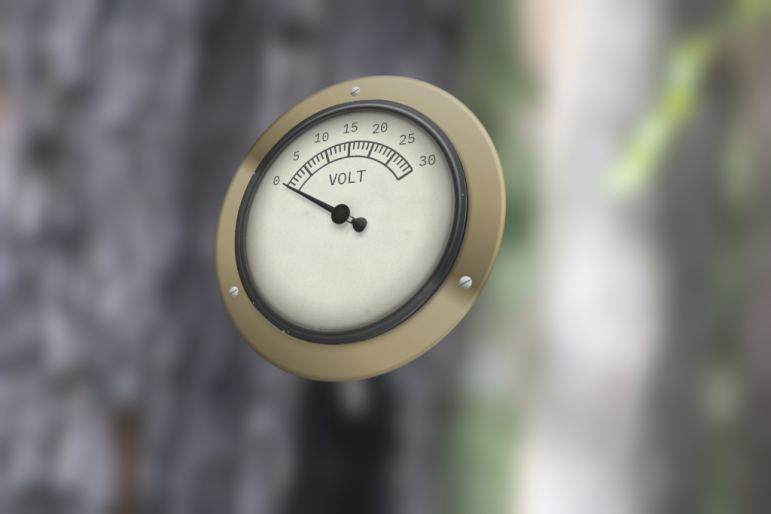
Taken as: V 0
